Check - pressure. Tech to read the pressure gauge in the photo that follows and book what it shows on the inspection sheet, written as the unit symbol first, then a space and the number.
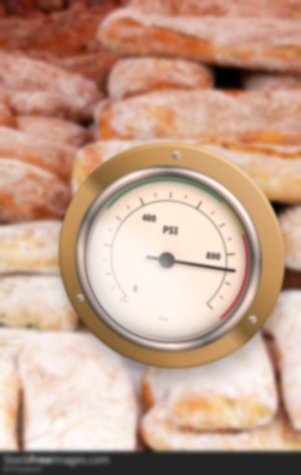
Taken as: psi 850
